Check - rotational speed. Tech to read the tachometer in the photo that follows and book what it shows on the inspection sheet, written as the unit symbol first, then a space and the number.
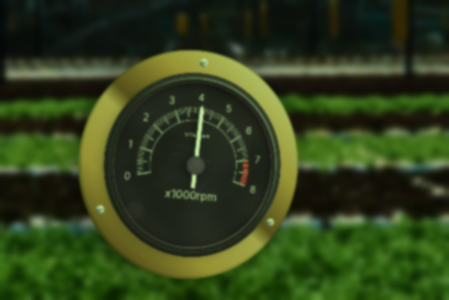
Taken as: rpm 4000
